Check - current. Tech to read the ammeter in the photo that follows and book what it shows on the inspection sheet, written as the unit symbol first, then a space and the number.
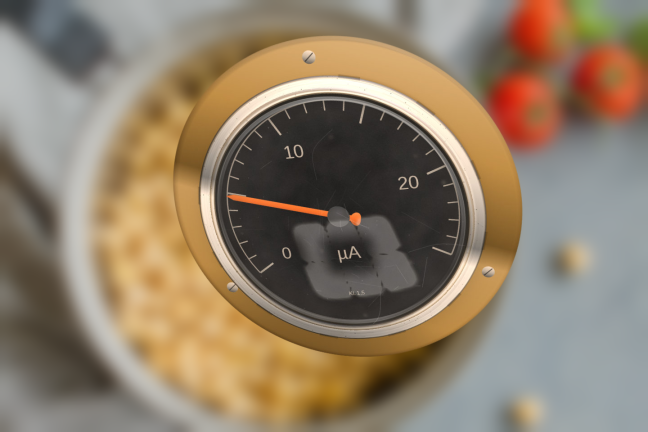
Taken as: µA 5
